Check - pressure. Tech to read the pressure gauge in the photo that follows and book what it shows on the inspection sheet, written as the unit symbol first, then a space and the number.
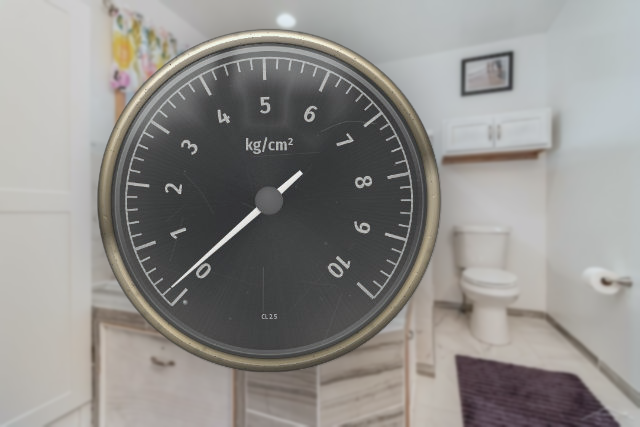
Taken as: kg/cm² 0.2
